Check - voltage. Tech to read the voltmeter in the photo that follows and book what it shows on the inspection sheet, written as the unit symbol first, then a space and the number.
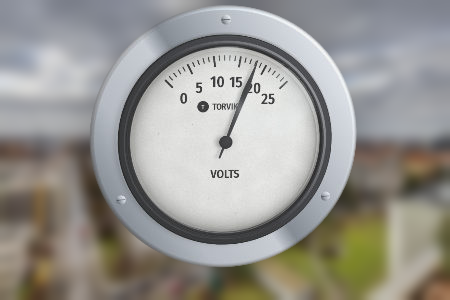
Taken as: V 18
